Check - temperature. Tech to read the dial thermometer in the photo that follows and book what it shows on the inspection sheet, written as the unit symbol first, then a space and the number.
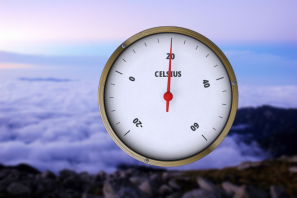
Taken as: °C 20
